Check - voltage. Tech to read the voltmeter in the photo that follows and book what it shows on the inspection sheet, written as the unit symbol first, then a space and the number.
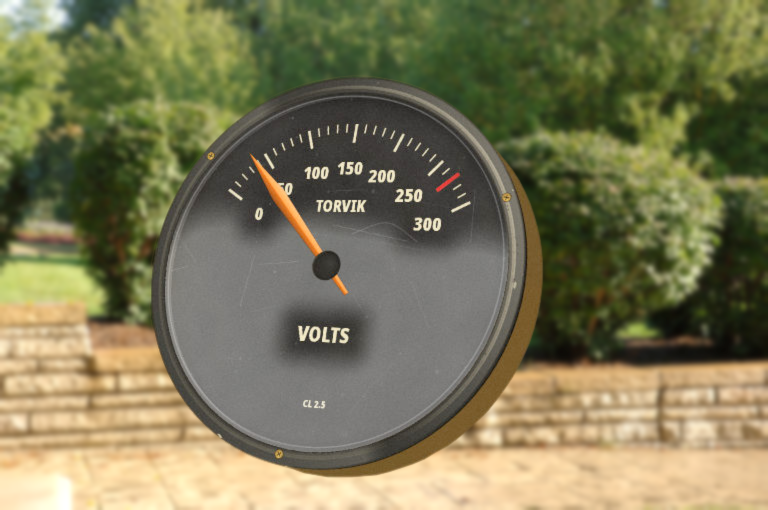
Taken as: V 40
